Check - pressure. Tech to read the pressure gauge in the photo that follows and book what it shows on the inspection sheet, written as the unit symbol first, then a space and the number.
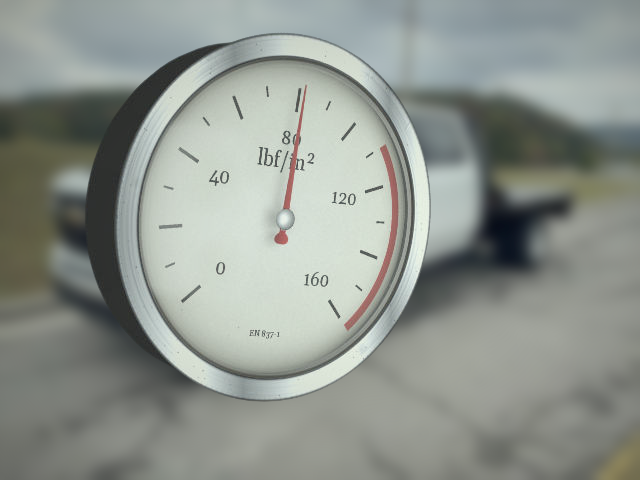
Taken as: psi 80
